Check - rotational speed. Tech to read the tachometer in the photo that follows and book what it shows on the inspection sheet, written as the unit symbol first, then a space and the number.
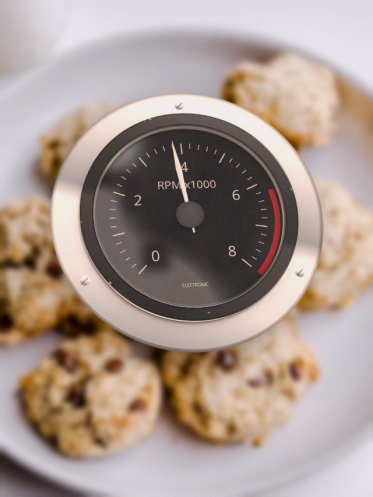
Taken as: rpm 3800
